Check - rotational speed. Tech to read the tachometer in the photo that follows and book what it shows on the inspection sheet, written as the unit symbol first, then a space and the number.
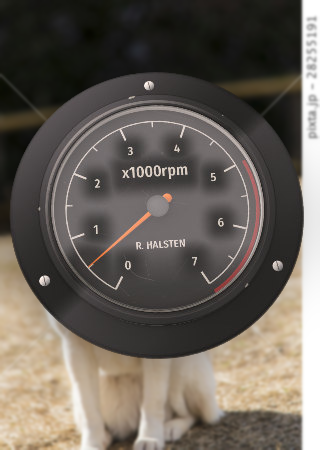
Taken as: rpm 500
